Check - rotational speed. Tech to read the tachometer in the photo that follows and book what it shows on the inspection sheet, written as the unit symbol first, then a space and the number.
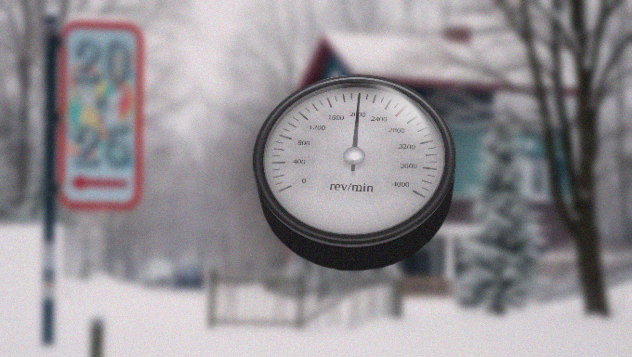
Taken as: rpm 2000
